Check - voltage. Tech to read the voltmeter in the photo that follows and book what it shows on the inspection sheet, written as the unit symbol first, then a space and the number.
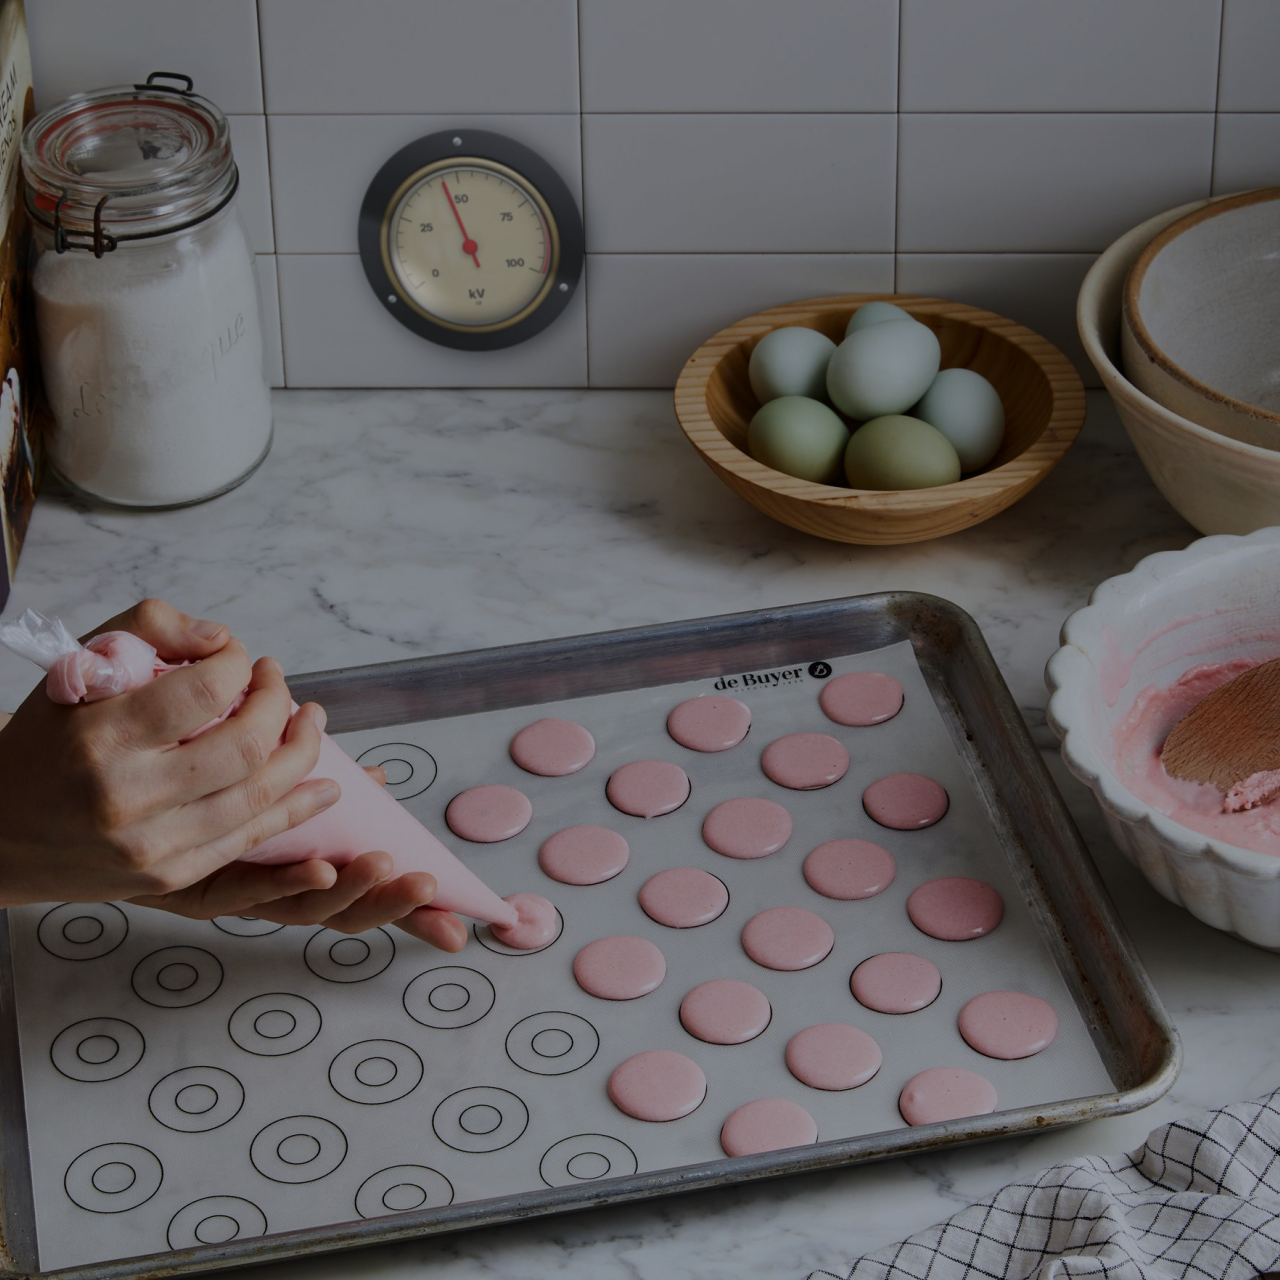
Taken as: kV 45
